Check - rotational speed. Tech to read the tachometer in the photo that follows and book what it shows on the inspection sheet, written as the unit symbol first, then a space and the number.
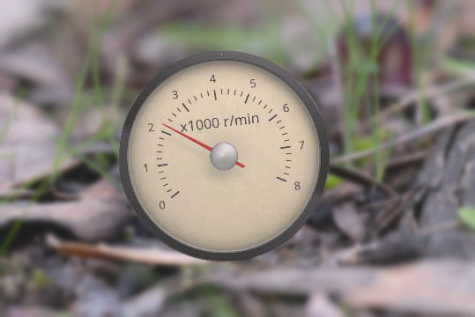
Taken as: rpm 2200
